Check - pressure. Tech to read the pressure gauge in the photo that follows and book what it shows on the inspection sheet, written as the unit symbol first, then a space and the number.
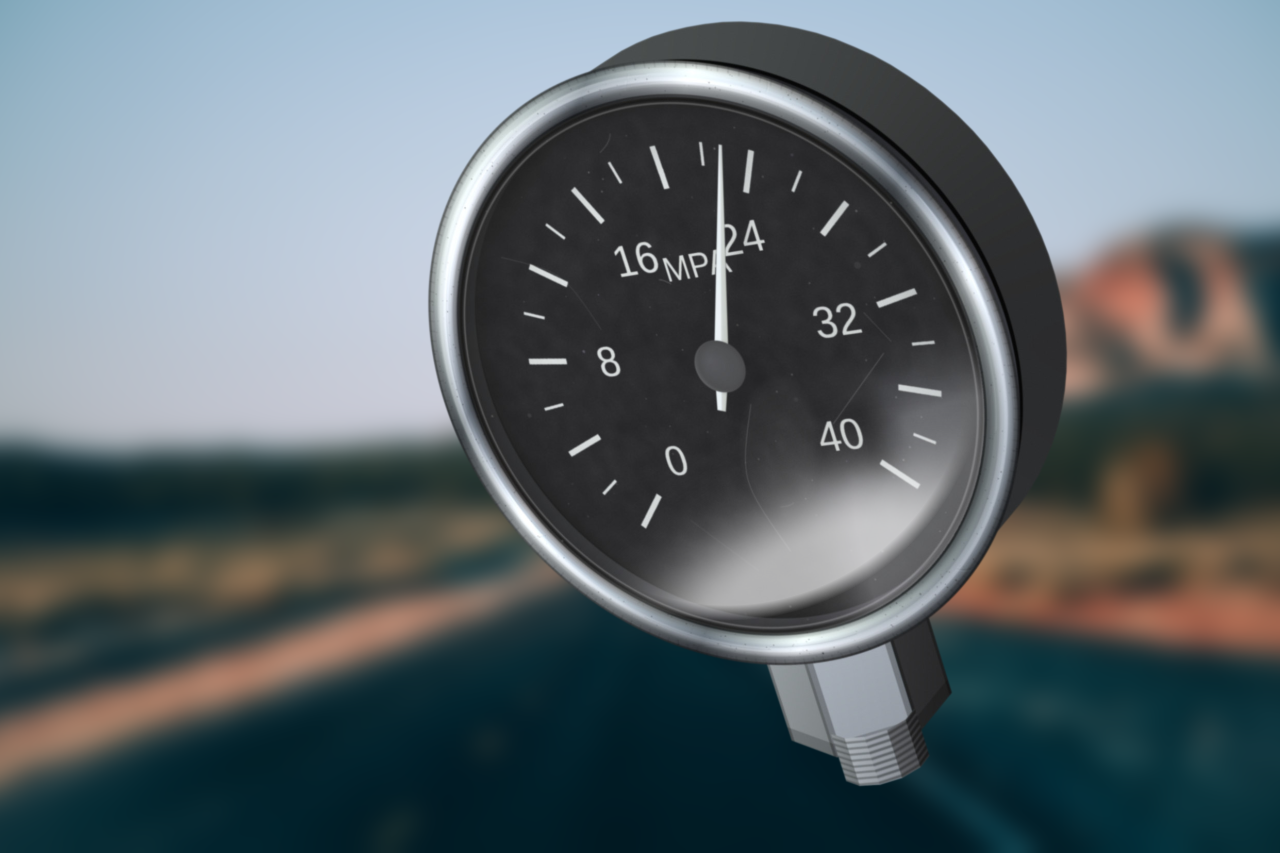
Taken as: MPa 23
